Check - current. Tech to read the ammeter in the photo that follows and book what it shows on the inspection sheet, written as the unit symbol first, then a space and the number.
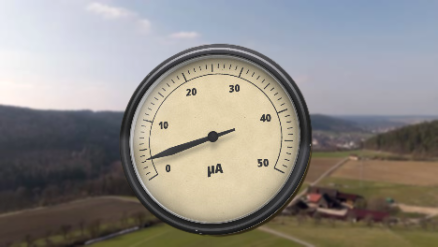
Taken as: µA 3
